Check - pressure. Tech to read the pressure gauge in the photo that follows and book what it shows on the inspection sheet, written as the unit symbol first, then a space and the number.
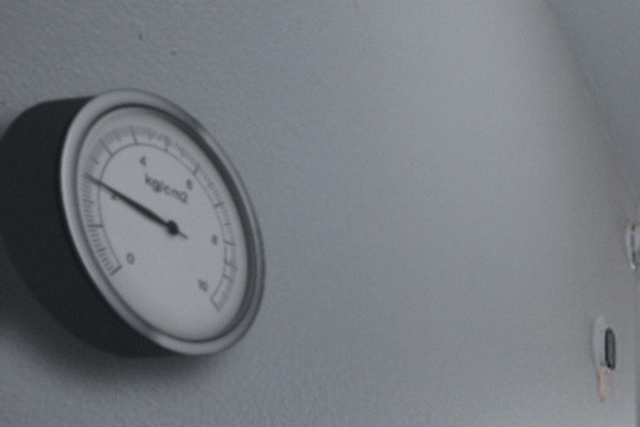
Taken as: kg/cm² 2
